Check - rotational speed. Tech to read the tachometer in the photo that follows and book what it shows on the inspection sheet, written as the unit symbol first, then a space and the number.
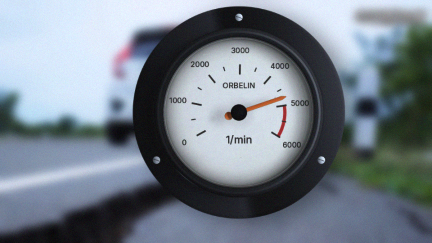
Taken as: rpm 4750
